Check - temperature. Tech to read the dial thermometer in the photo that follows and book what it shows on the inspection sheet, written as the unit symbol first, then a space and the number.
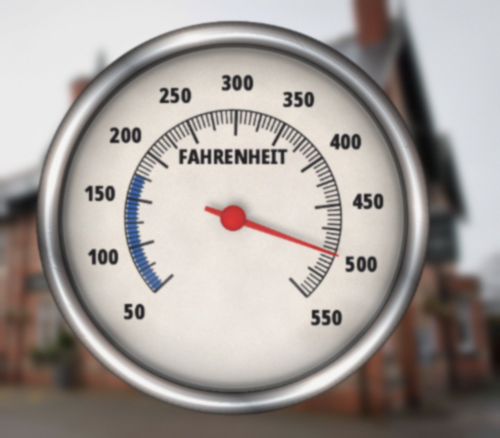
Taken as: °F 500
